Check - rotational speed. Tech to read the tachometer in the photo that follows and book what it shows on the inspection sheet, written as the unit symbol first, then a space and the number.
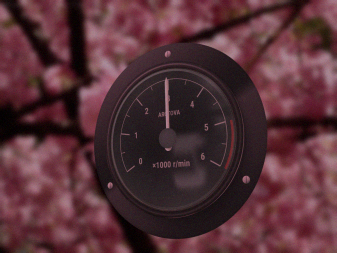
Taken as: rpm 3000
